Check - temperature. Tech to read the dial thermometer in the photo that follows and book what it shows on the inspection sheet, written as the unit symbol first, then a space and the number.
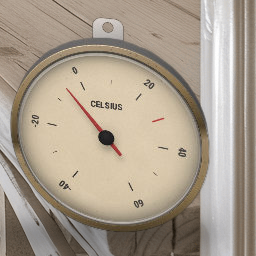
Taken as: °C -5
